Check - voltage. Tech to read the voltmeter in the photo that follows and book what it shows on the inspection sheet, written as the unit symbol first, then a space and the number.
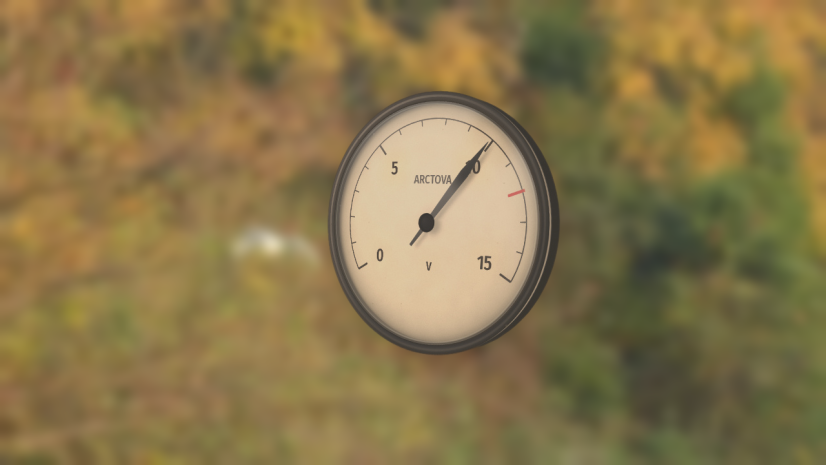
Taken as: V 10
